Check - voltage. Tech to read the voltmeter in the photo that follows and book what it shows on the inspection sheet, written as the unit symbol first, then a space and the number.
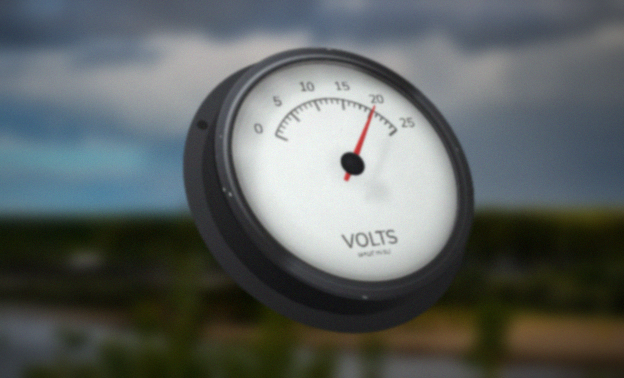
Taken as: V 20
